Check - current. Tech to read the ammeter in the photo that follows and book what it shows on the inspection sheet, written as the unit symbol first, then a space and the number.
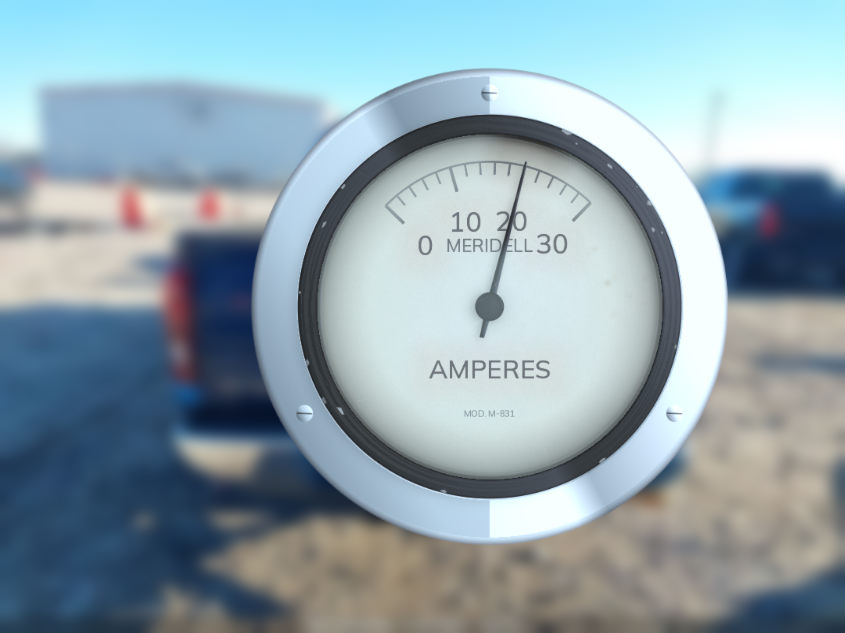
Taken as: A 20
